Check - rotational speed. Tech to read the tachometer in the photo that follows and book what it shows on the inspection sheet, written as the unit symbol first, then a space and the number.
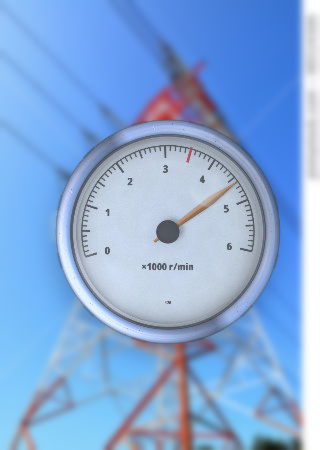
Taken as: rpm 4600
